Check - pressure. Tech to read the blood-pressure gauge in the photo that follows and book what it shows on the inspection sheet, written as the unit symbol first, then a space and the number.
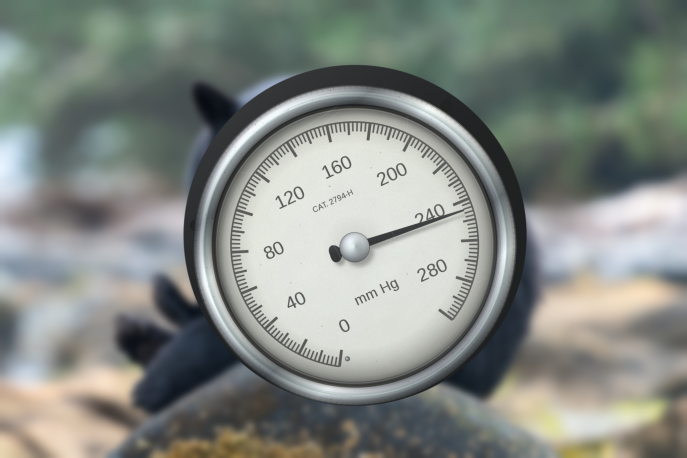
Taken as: mmHg 244
